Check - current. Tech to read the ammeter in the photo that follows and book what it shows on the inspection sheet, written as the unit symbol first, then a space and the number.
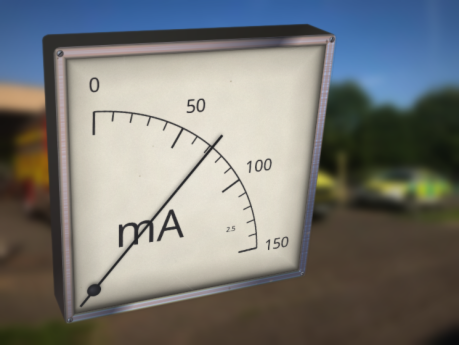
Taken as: mA 70
